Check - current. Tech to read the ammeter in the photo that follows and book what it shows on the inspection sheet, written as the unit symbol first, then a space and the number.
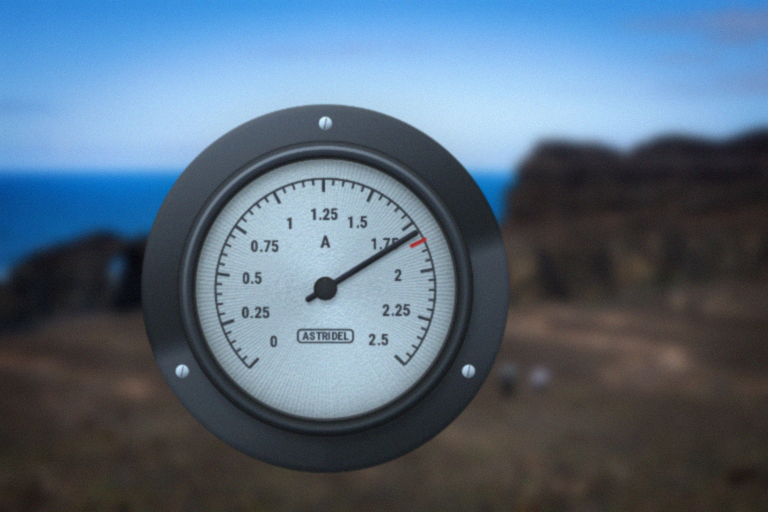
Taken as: A 1.8
